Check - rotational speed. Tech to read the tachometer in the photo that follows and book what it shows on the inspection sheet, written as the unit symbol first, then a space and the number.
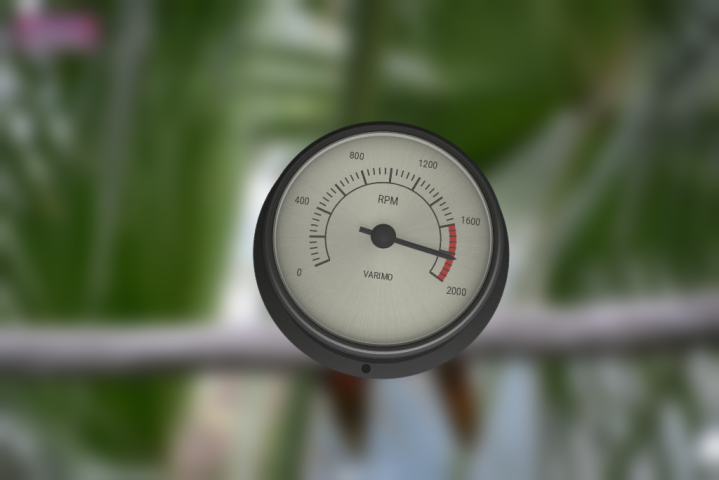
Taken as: rpm 1840
